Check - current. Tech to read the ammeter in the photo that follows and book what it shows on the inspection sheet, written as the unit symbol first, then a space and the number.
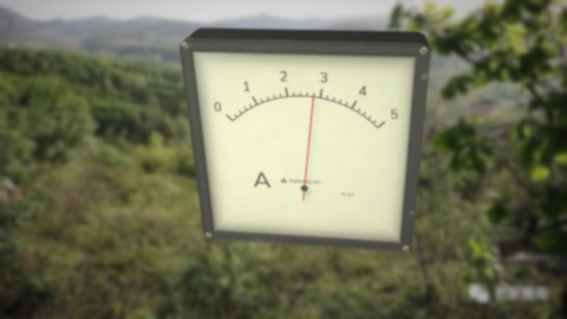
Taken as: A 2.8
